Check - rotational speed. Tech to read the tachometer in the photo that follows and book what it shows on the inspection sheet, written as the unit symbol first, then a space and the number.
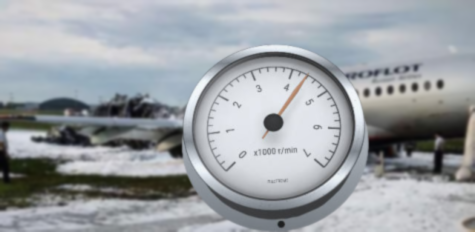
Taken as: rpm 4400
